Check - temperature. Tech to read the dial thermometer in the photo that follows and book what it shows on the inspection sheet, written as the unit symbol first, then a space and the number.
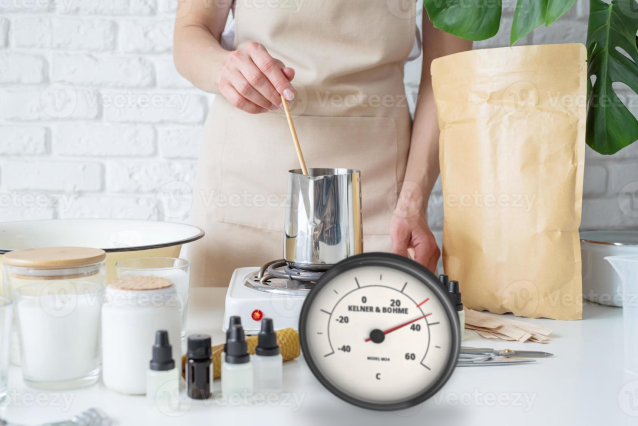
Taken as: °C 35
